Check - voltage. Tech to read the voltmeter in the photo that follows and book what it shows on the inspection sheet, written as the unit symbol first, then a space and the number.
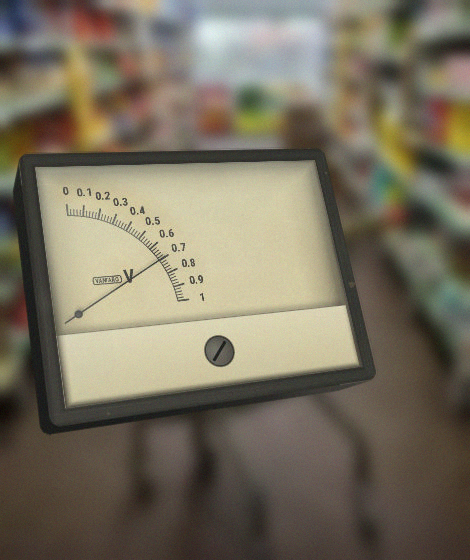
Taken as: V 0.7
